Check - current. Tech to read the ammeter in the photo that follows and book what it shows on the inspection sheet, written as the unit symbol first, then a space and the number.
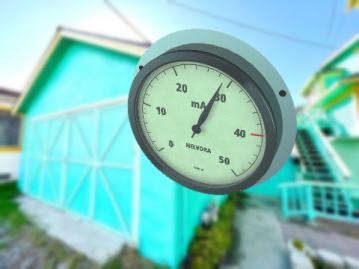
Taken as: mA 29
